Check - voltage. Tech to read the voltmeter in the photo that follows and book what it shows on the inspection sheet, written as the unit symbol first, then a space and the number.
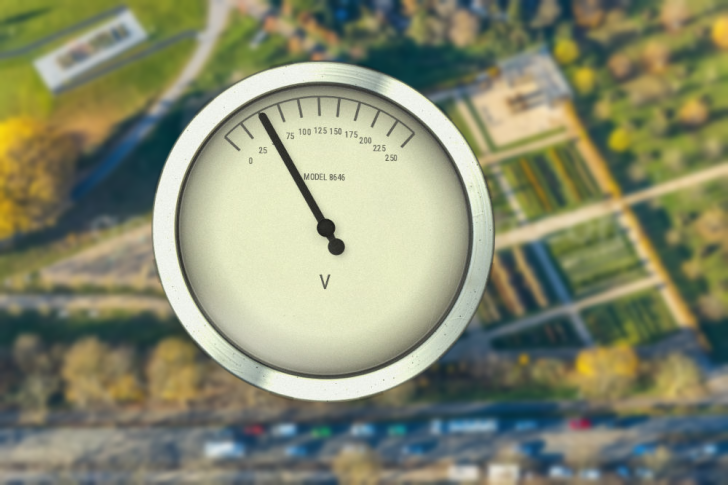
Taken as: V 50
